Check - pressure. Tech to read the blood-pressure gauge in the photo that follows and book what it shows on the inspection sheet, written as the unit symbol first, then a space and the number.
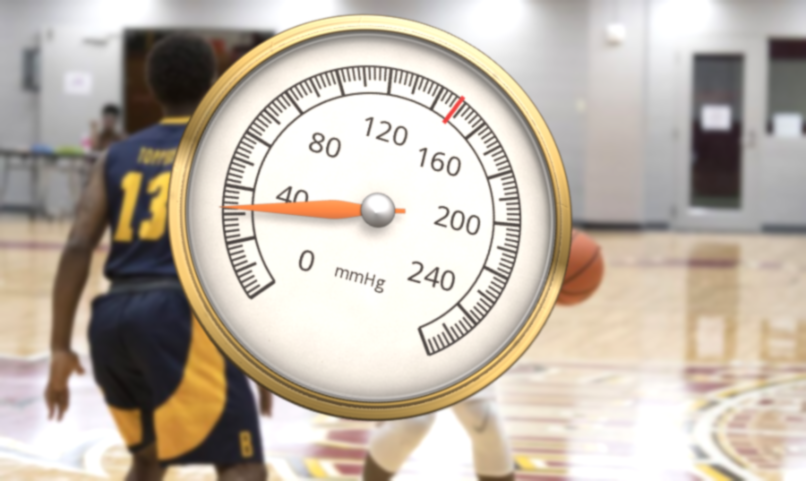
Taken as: mmHg 32
